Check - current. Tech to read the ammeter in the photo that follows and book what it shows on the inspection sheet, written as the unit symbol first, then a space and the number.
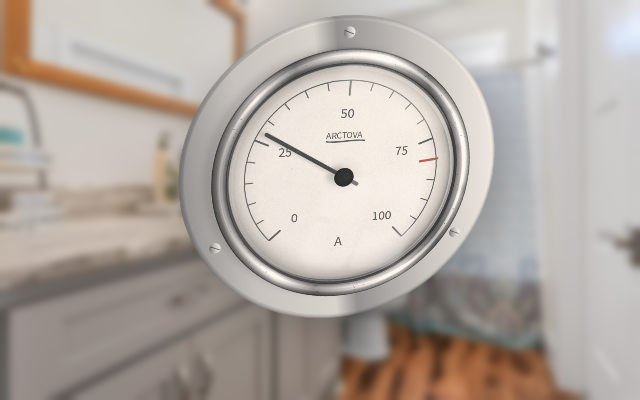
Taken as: A 27.5
